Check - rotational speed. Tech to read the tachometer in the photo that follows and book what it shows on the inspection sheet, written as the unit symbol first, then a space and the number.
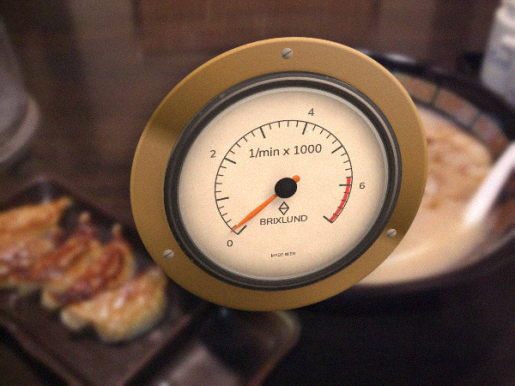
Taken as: rpm 200
